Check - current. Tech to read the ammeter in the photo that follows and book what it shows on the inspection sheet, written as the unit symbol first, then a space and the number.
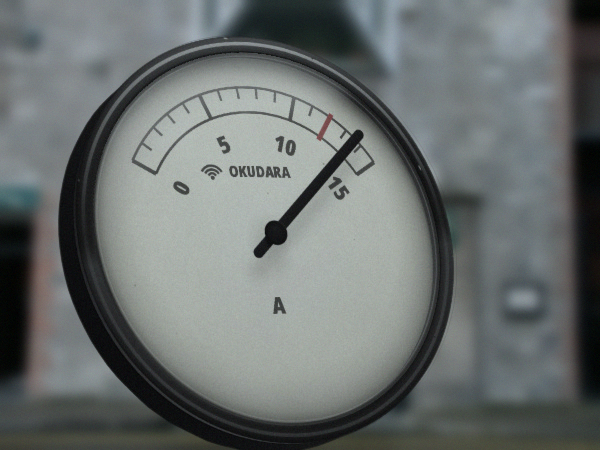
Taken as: A 13.5
